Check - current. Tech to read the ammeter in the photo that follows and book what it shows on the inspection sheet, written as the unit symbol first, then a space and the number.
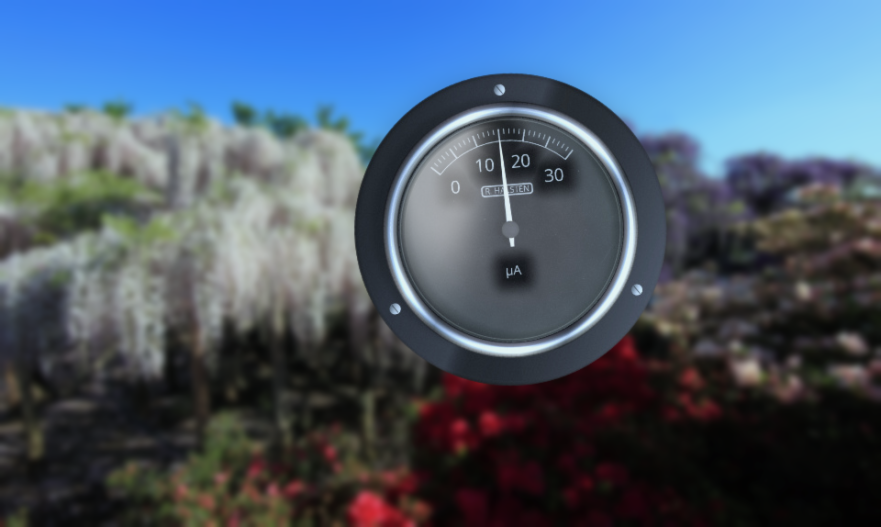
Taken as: µA 15
